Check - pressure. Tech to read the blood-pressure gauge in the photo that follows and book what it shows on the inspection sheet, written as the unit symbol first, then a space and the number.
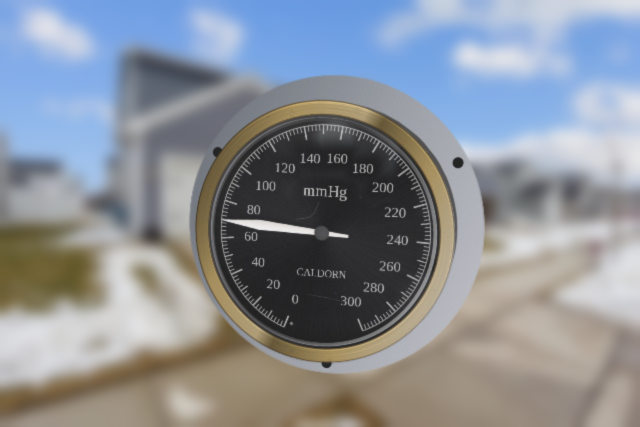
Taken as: mmHg 70
